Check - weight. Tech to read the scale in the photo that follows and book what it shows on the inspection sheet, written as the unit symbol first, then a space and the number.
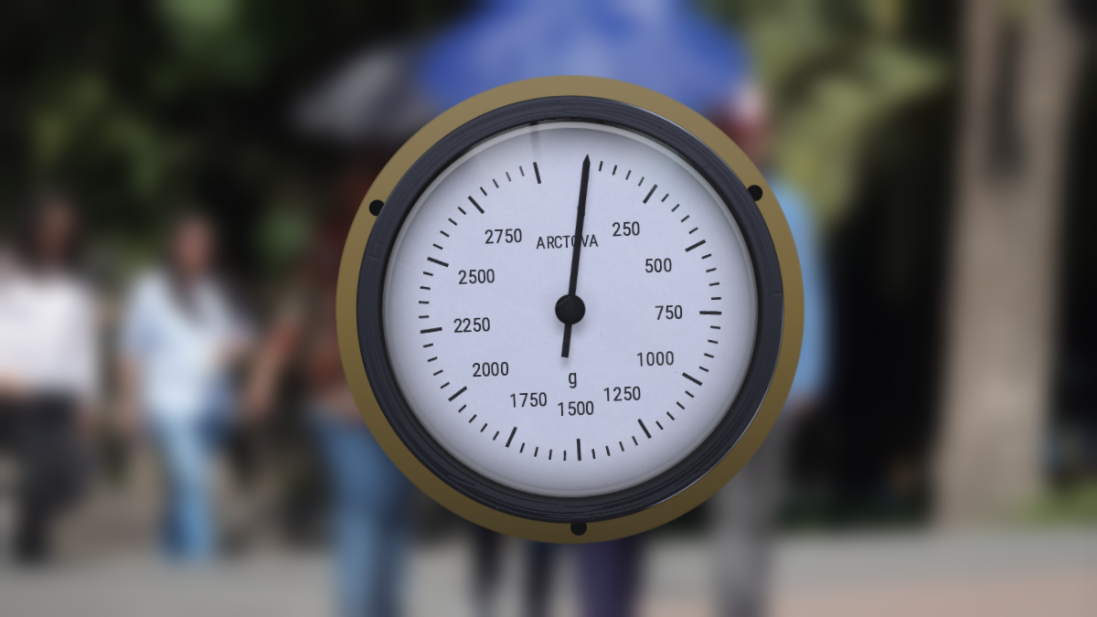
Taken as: g 0
